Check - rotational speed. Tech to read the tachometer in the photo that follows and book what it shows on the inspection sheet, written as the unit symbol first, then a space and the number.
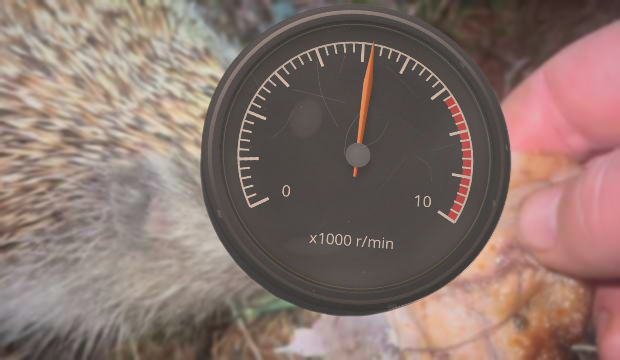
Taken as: rpm 5200
